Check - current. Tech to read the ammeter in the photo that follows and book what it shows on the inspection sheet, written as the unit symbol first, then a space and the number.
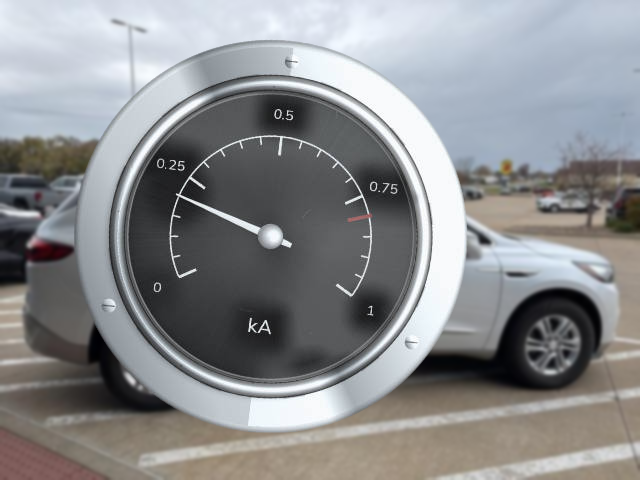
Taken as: kA 0.2
